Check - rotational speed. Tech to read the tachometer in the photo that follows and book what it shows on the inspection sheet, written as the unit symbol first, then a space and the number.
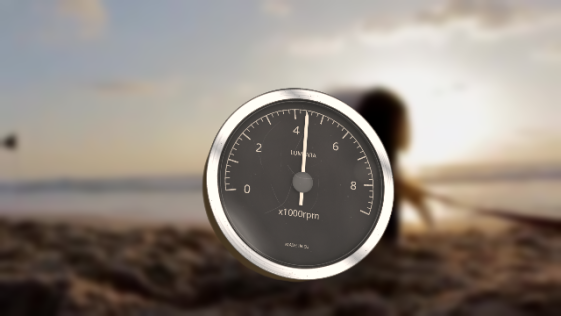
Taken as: rpm 4400
